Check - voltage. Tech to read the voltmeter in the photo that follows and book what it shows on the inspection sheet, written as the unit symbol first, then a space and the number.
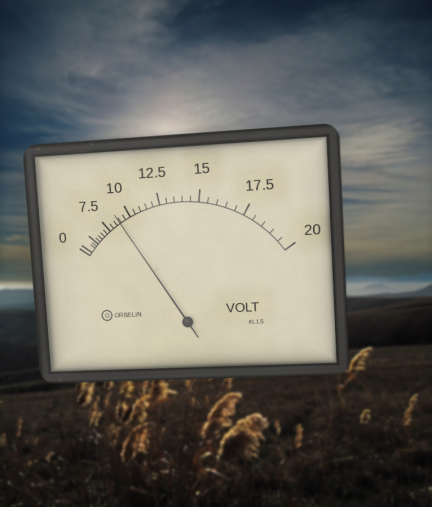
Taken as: V 9
